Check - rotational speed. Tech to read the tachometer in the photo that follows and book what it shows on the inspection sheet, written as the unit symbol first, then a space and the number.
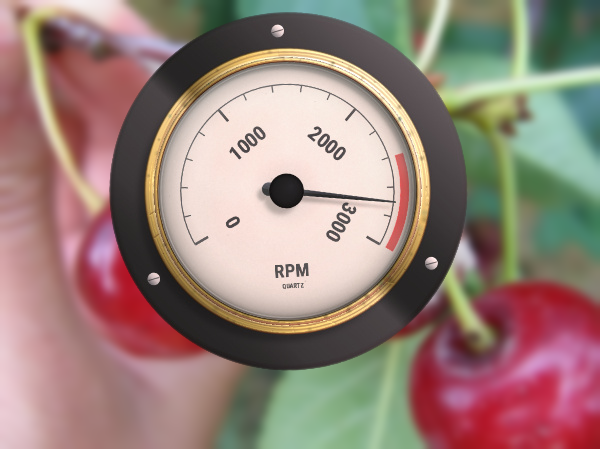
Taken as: rpm 2700
